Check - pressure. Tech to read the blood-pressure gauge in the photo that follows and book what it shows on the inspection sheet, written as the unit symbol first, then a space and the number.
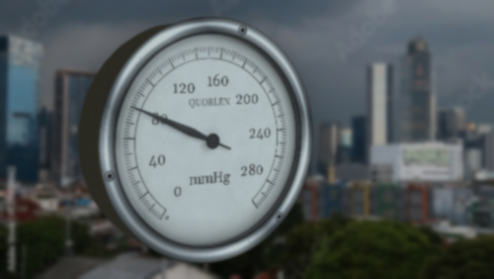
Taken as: mmHg 80
